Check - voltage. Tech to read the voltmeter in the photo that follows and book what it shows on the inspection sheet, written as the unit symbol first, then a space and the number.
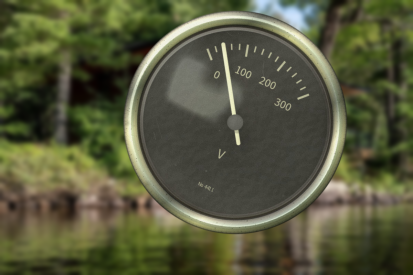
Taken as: V 40
